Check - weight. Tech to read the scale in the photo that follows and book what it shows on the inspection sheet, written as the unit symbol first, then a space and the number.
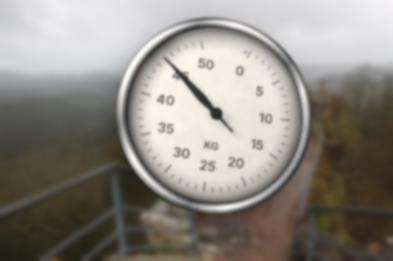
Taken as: kg 45
